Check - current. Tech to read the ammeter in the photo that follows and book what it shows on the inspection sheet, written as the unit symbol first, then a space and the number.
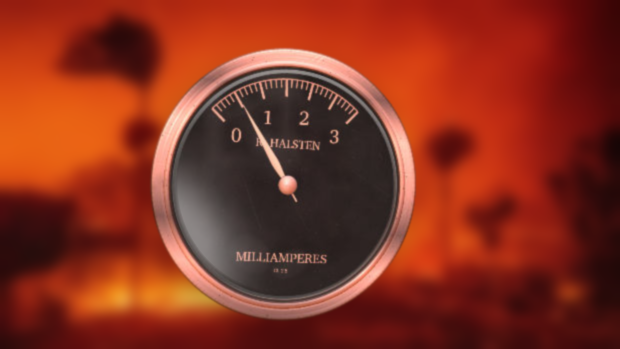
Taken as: mA 0.5
